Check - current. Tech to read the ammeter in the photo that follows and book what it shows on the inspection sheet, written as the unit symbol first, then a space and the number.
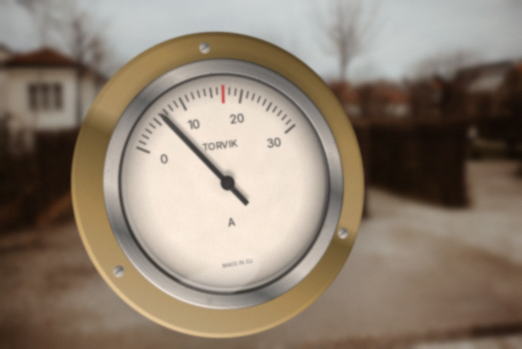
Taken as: A 6
